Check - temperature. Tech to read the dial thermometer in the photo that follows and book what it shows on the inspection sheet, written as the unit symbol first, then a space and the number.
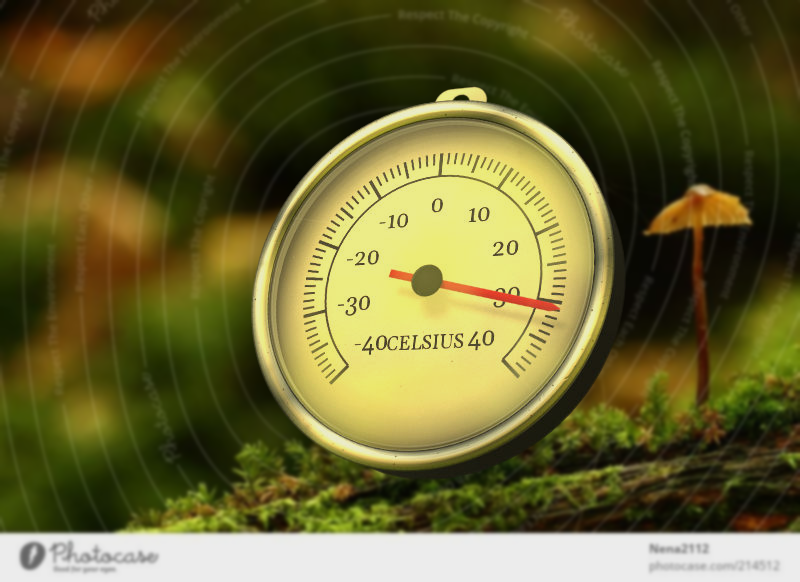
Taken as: °C 31
